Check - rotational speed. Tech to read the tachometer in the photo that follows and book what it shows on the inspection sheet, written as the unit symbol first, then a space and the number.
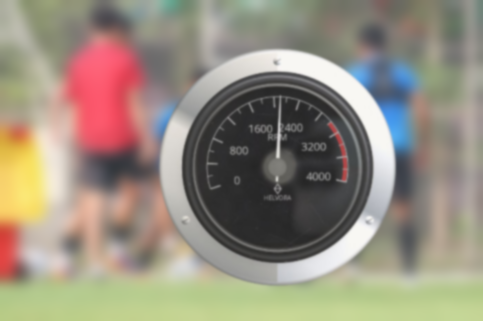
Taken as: rpm 2100
